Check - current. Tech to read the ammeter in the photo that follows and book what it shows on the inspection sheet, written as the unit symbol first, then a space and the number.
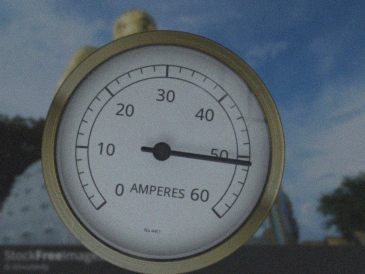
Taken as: A 51
